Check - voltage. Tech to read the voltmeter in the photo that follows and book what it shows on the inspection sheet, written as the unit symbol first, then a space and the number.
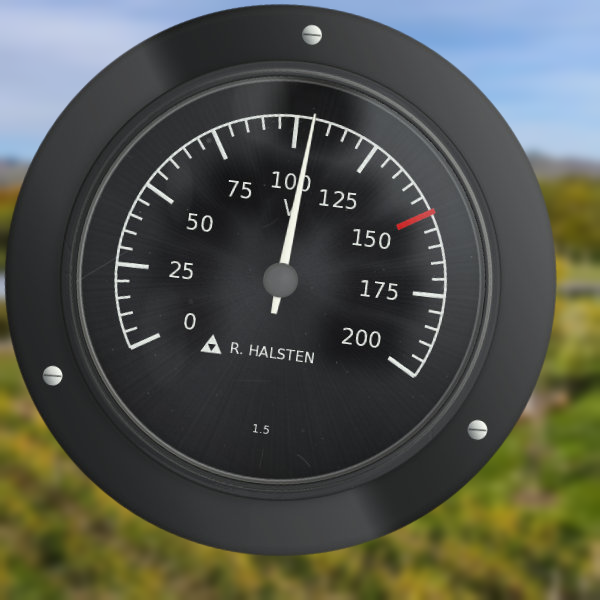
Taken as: V 105
